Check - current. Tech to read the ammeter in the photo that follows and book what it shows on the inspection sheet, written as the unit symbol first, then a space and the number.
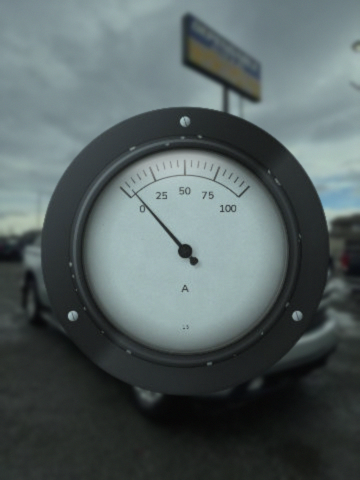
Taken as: A 5
